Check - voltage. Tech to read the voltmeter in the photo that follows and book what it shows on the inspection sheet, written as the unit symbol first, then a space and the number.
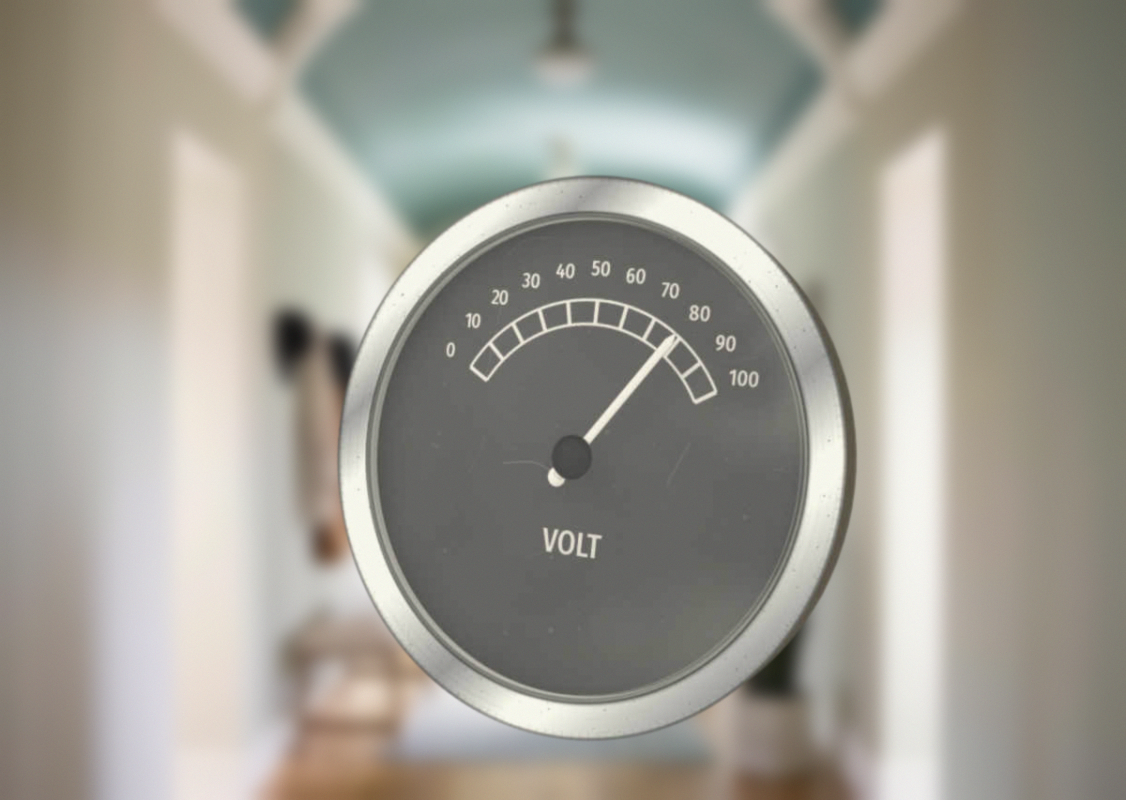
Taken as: V 80
